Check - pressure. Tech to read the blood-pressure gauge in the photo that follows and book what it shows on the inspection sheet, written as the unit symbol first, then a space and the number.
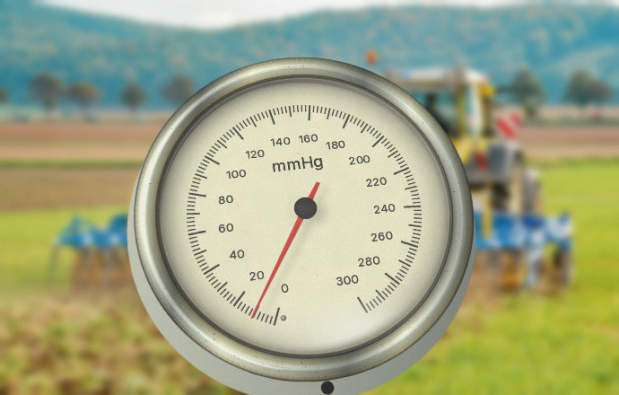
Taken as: mmHg 10
